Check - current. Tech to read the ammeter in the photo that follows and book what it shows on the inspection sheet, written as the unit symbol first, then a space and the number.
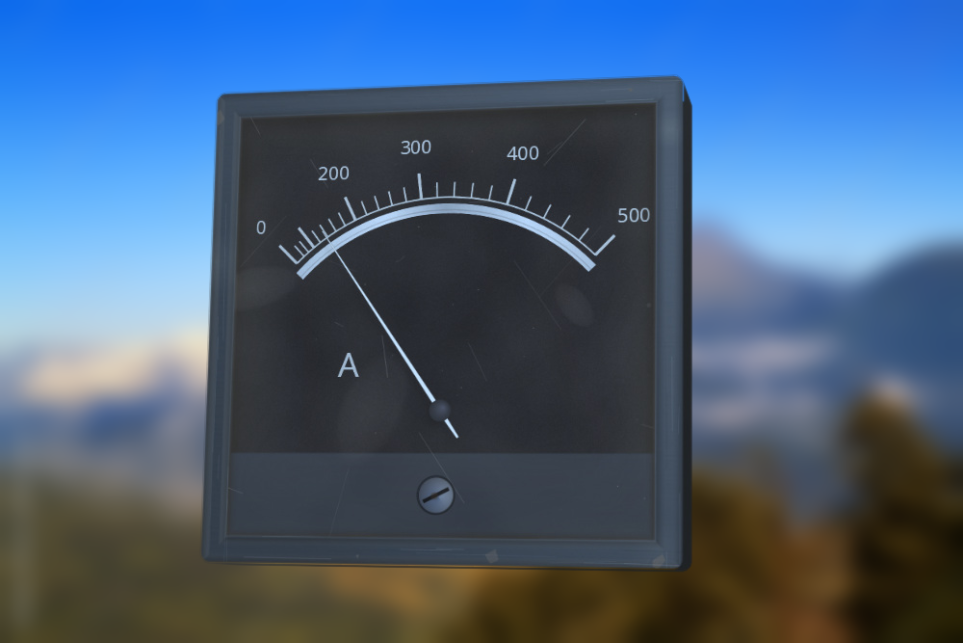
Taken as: A 140
